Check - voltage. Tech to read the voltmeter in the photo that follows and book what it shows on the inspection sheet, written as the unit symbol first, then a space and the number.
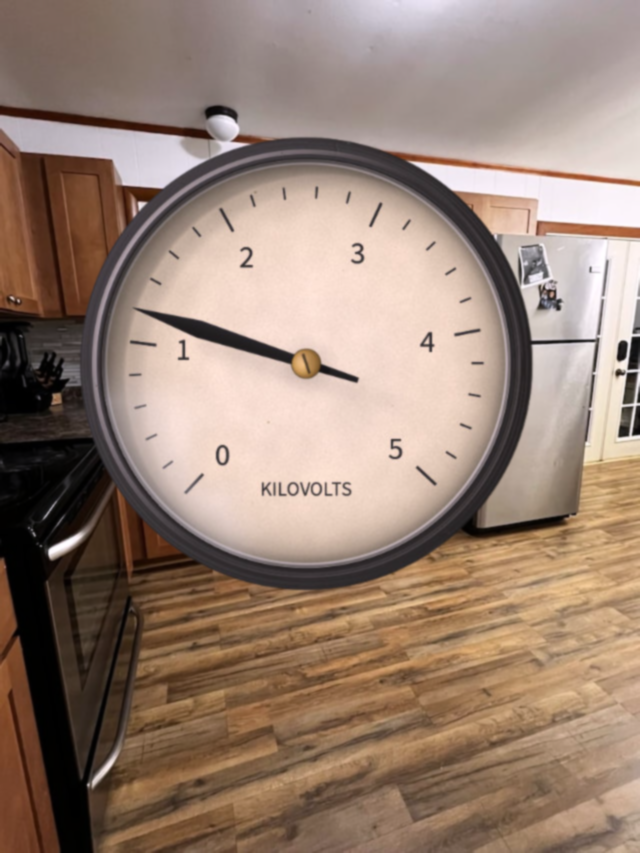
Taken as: kV 1.2
